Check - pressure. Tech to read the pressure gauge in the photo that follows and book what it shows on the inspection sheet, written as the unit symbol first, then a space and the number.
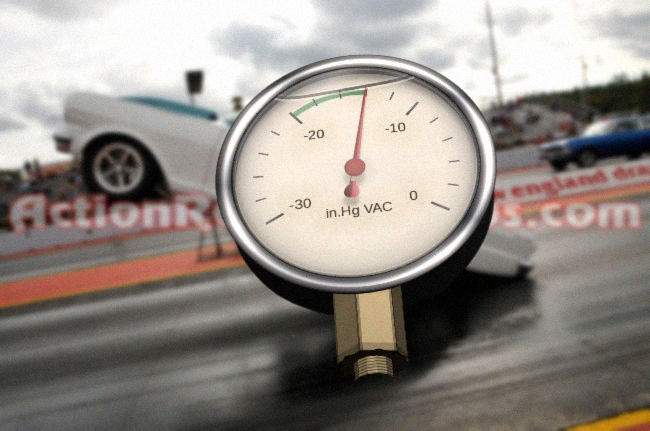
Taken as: inHg -14
